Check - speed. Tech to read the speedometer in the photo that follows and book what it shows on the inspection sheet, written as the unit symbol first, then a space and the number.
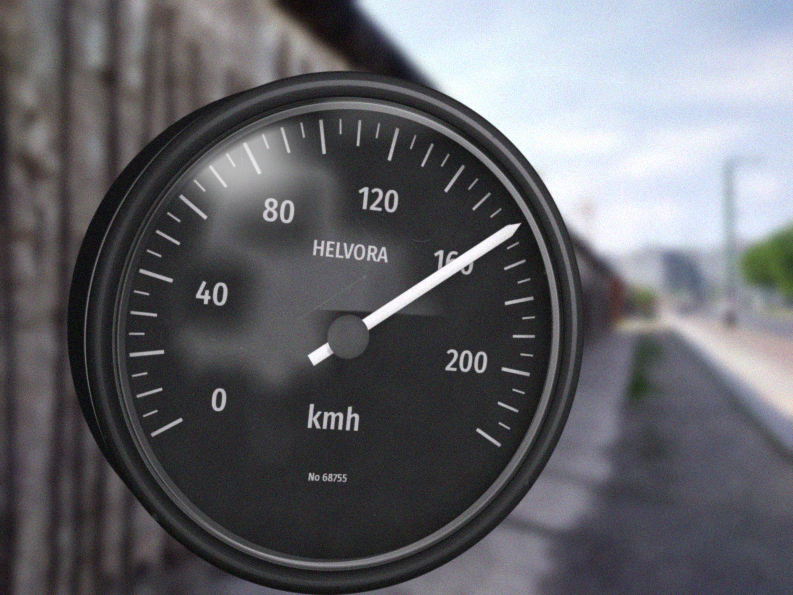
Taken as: km/h 160
